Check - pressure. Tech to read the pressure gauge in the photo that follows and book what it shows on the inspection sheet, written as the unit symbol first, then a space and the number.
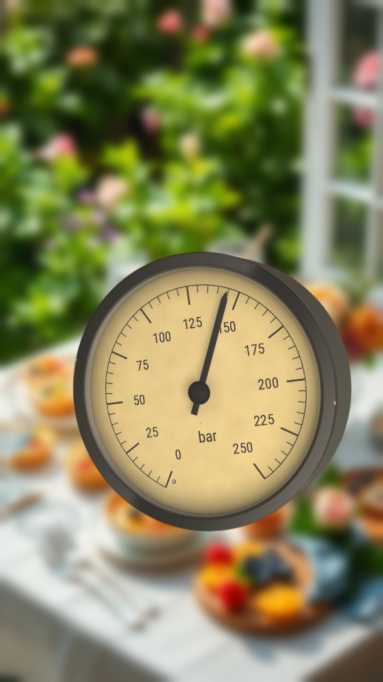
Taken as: bar 145
